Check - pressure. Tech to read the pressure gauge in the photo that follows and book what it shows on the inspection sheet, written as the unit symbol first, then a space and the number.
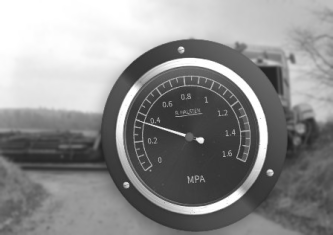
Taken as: MPa 0.35
